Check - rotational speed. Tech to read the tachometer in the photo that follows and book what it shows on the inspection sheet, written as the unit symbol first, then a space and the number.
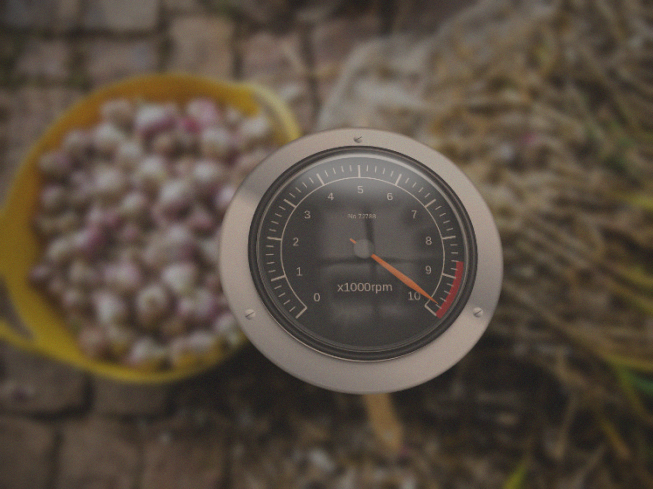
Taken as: rpm 9800
